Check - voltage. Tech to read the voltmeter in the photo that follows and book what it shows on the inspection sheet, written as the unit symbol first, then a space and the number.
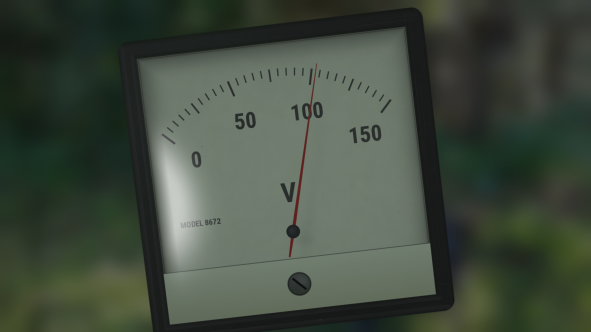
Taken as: V 102.5
